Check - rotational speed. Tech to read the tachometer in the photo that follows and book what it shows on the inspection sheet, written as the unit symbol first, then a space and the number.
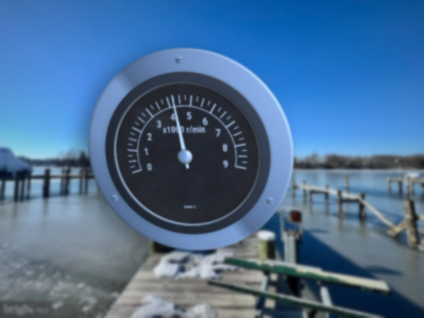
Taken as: rpm 4250
